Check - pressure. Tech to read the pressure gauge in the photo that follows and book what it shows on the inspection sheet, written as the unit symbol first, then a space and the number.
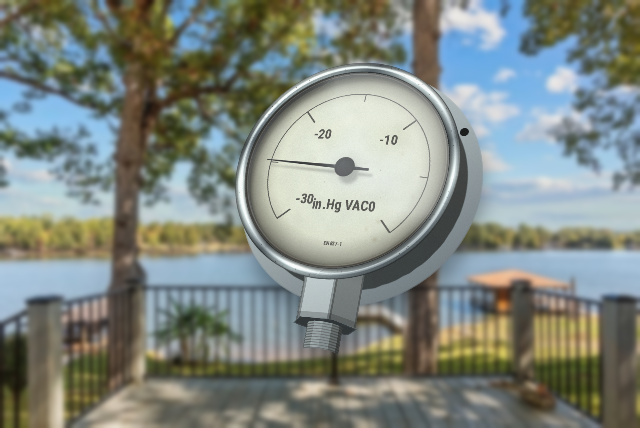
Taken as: inHg -25
